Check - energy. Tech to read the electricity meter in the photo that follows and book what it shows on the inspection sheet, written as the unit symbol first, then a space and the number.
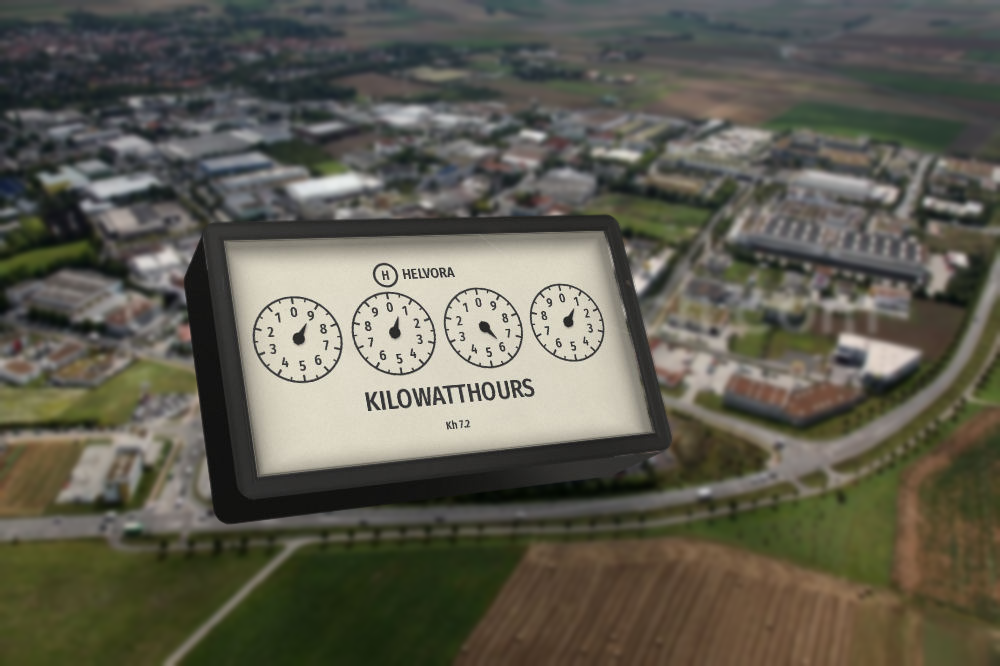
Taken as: kWh 9061
